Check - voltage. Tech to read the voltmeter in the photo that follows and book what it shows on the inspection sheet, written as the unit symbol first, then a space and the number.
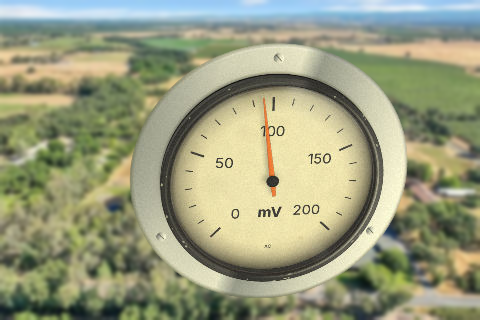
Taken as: mV 95
